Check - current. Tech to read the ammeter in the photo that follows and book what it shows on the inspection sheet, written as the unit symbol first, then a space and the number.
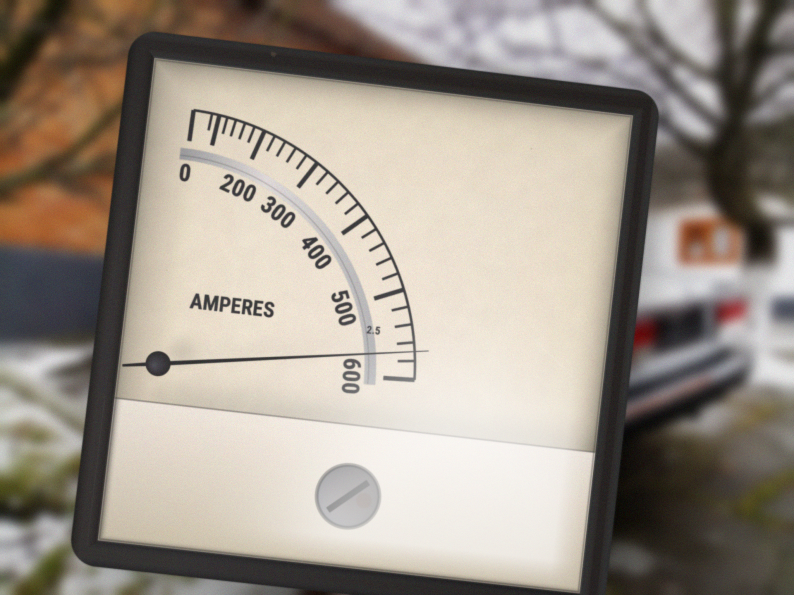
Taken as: A 570
